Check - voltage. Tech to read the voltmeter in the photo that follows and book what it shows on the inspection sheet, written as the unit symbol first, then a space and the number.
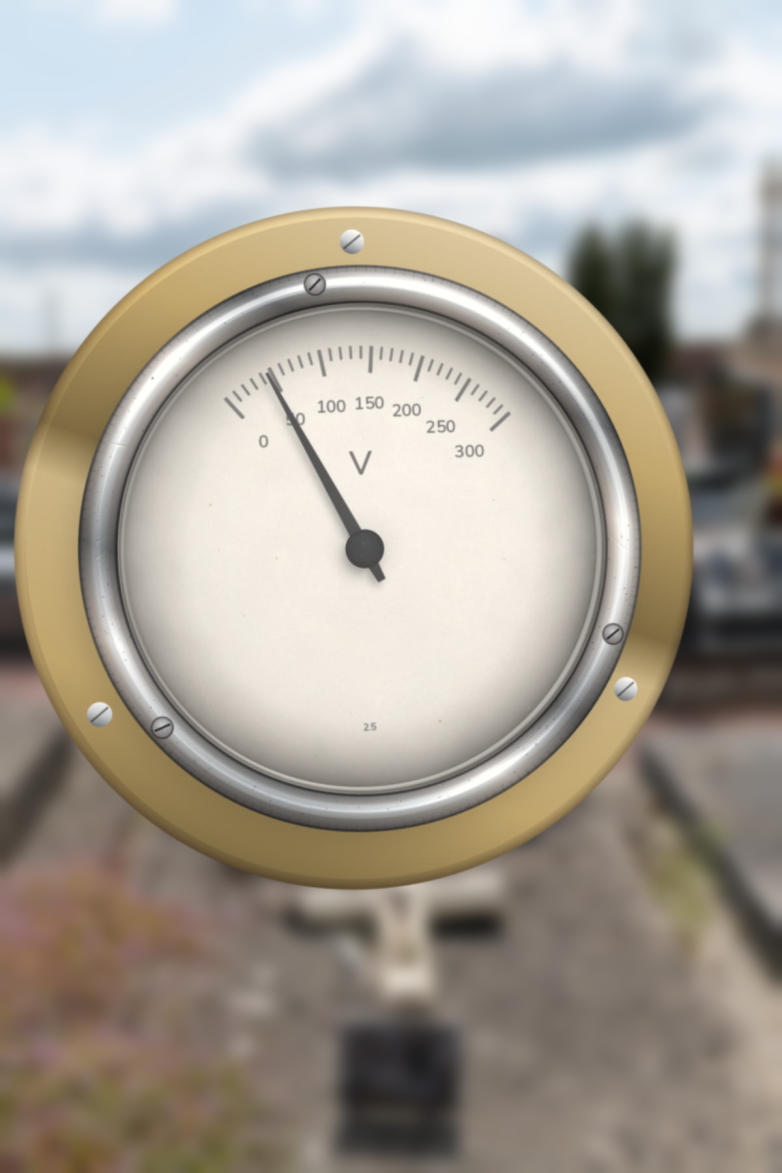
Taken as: V 45
